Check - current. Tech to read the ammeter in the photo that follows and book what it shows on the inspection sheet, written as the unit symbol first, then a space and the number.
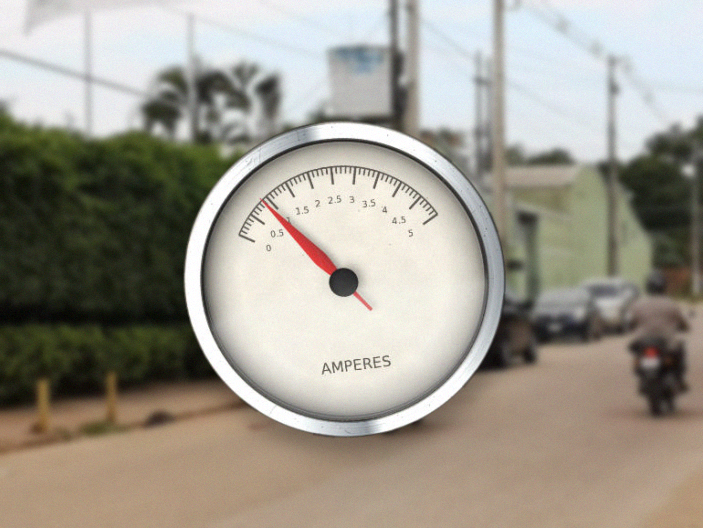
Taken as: A 0.9
